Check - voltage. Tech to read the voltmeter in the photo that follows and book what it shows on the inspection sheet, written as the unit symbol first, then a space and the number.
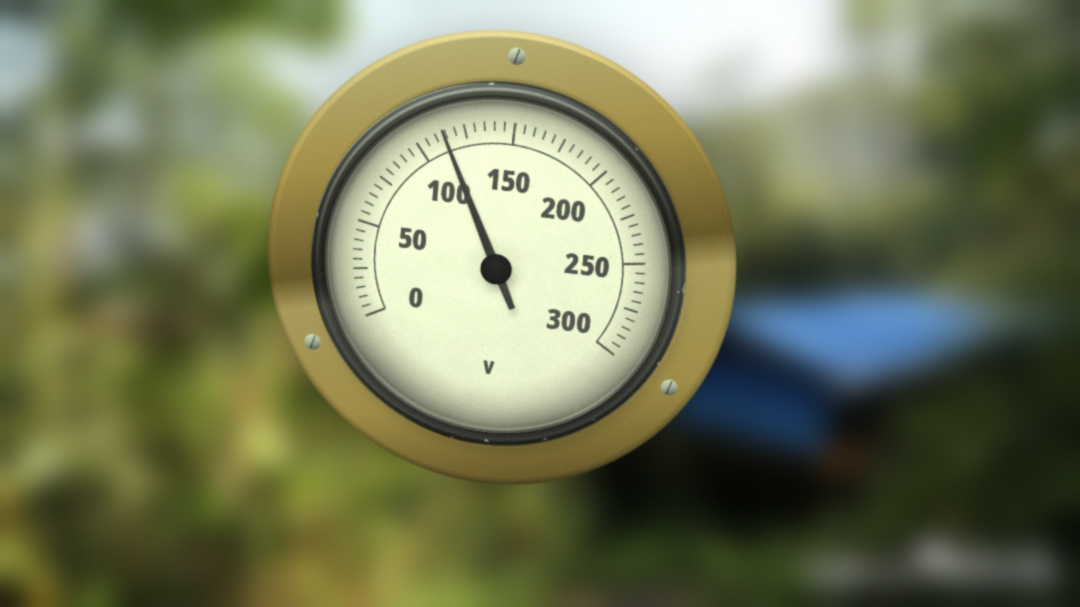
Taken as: V 115
